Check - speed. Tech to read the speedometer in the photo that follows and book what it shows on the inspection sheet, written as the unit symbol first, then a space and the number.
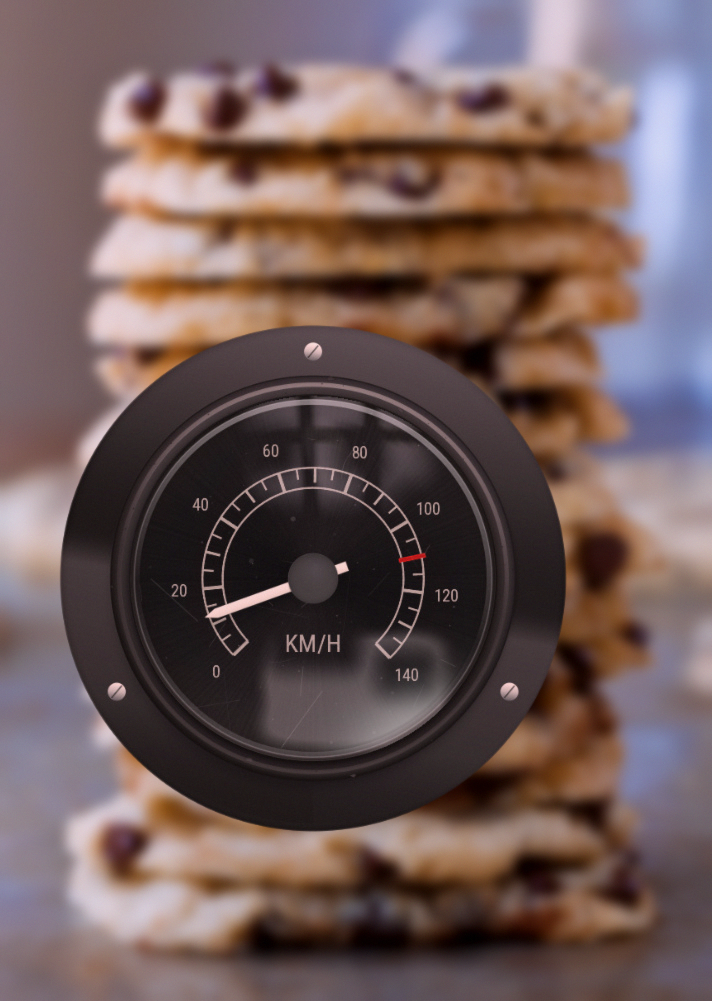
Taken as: km/h 12.5
